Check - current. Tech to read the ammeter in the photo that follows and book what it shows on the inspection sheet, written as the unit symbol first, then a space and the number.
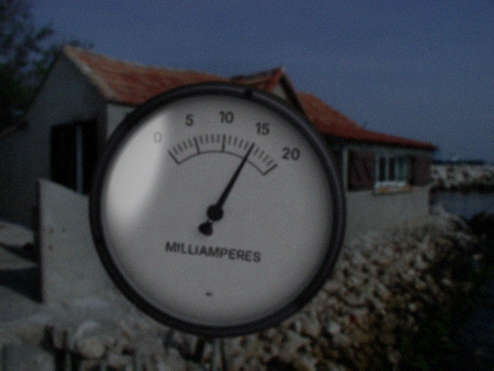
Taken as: mA 15
